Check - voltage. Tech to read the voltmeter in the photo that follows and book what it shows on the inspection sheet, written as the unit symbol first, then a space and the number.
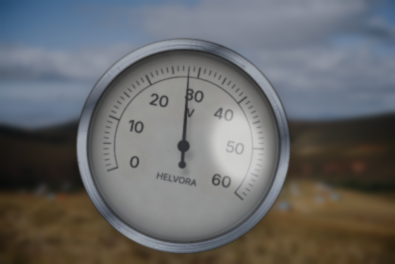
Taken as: V 28
